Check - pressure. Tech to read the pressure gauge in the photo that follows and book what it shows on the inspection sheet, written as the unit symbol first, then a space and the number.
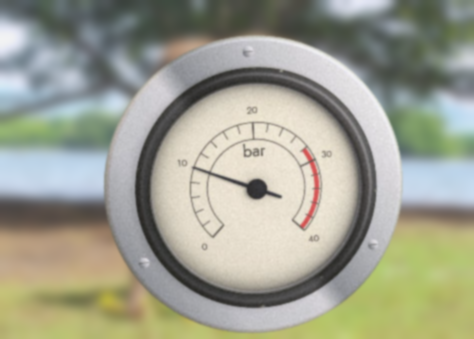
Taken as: bar 10
